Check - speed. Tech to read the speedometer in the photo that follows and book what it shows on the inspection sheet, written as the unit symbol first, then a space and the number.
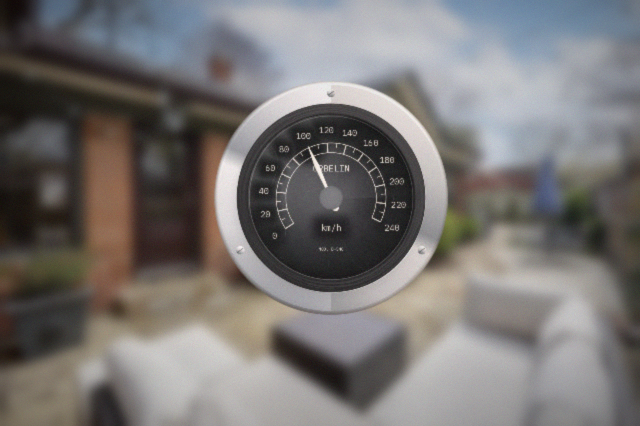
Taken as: km/h 100
